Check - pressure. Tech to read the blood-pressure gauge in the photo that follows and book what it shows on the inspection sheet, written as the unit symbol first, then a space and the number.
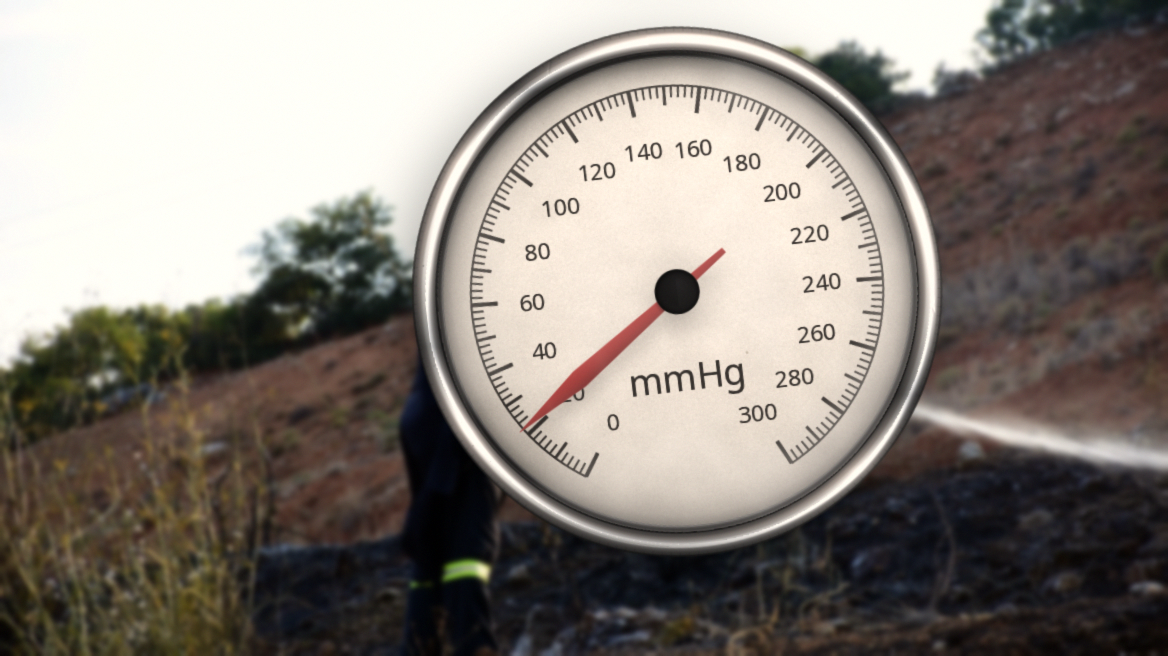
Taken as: mmHg 22
